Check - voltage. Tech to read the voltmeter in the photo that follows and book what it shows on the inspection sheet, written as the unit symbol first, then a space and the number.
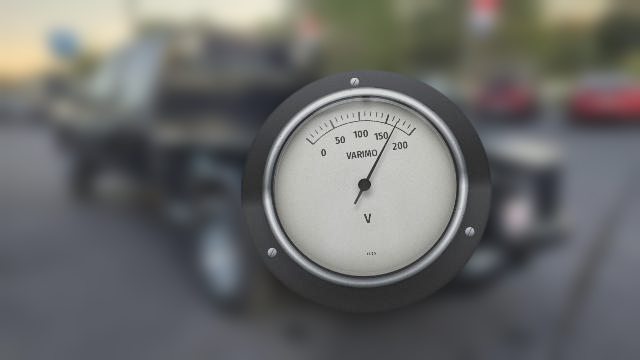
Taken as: V 170
